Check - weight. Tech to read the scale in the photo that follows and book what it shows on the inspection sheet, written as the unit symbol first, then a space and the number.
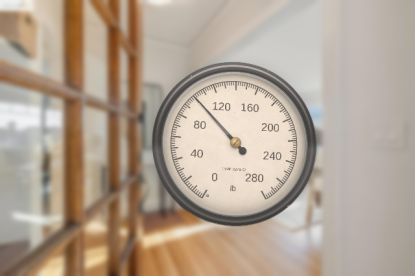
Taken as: lb 100
